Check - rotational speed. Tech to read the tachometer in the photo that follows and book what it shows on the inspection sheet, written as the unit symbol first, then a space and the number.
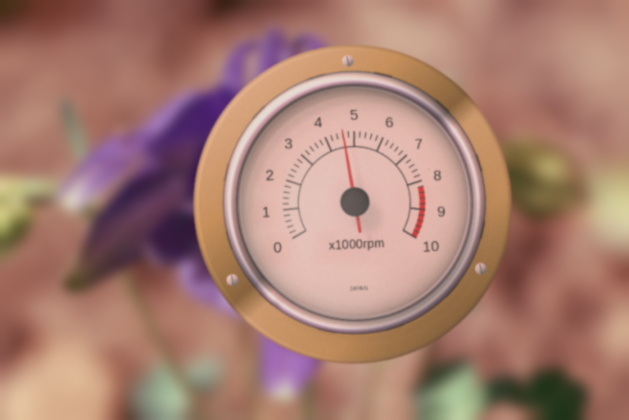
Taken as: rpm 4600
